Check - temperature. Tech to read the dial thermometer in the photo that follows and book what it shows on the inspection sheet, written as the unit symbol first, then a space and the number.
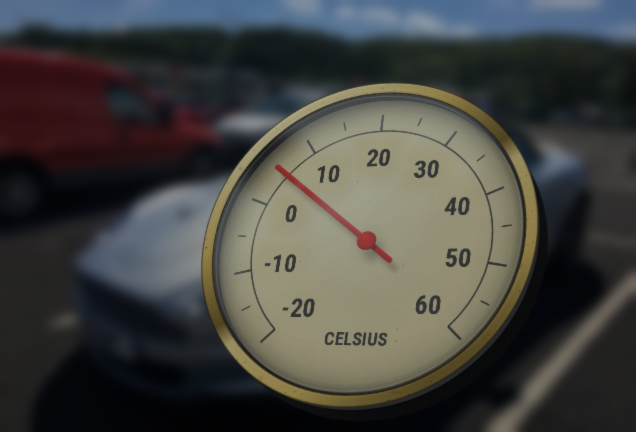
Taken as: °C 5
